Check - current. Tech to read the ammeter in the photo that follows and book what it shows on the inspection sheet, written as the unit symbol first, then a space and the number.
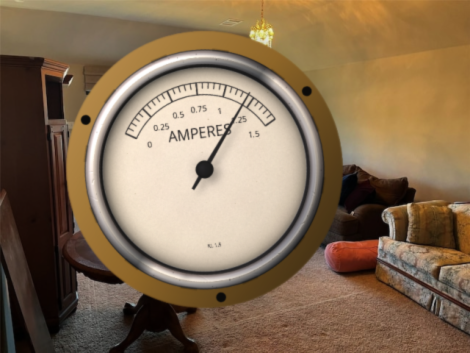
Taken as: A 1.2
